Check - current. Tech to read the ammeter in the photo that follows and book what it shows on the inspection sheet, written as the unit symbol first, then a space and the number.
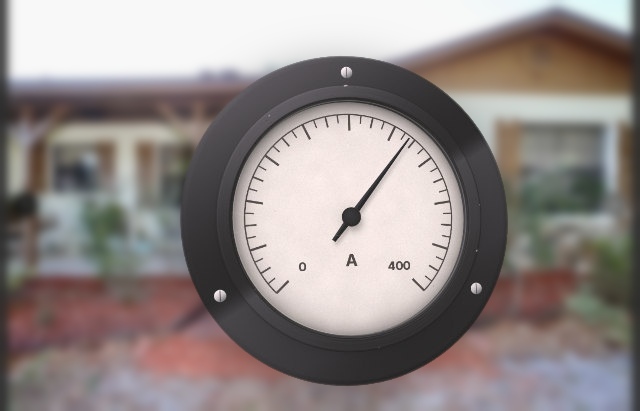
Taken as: A 255
